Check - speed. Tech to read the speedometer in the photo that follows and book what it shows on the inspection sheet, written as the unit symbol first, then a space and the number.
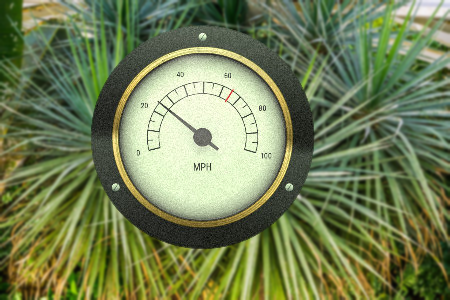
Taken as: mph 25
